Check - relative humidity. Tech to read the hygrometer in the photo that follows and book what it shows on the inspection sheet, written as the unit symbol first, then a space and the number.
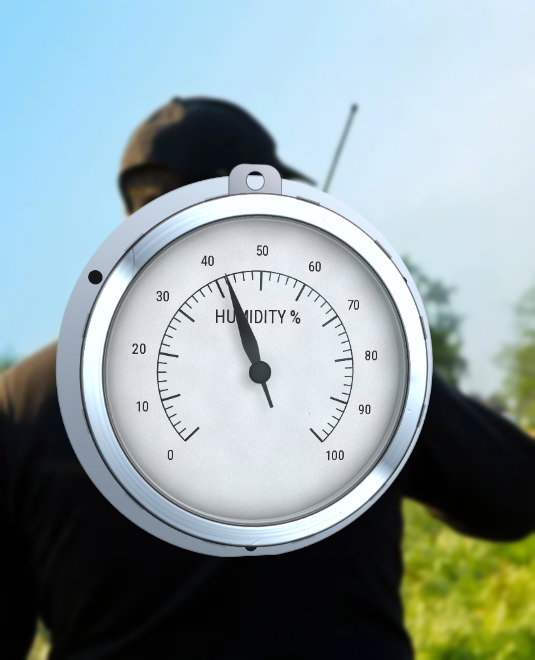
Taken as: % 42
